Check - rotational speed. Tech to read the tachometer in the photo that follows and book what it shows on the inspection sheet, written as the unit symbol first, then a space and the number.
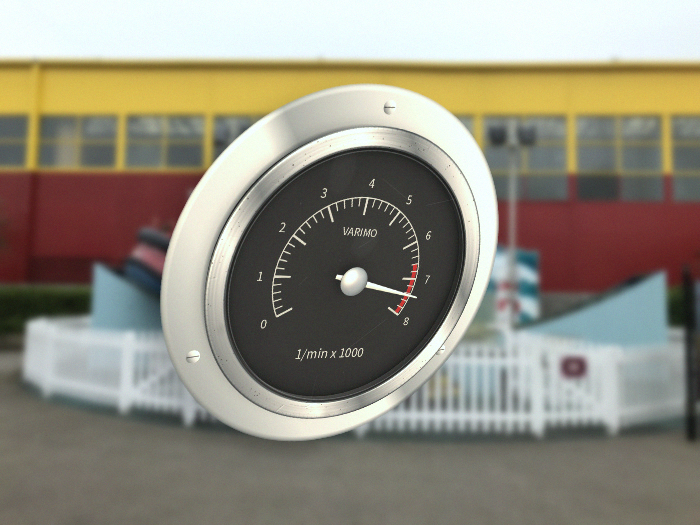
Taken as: rpm 7400
